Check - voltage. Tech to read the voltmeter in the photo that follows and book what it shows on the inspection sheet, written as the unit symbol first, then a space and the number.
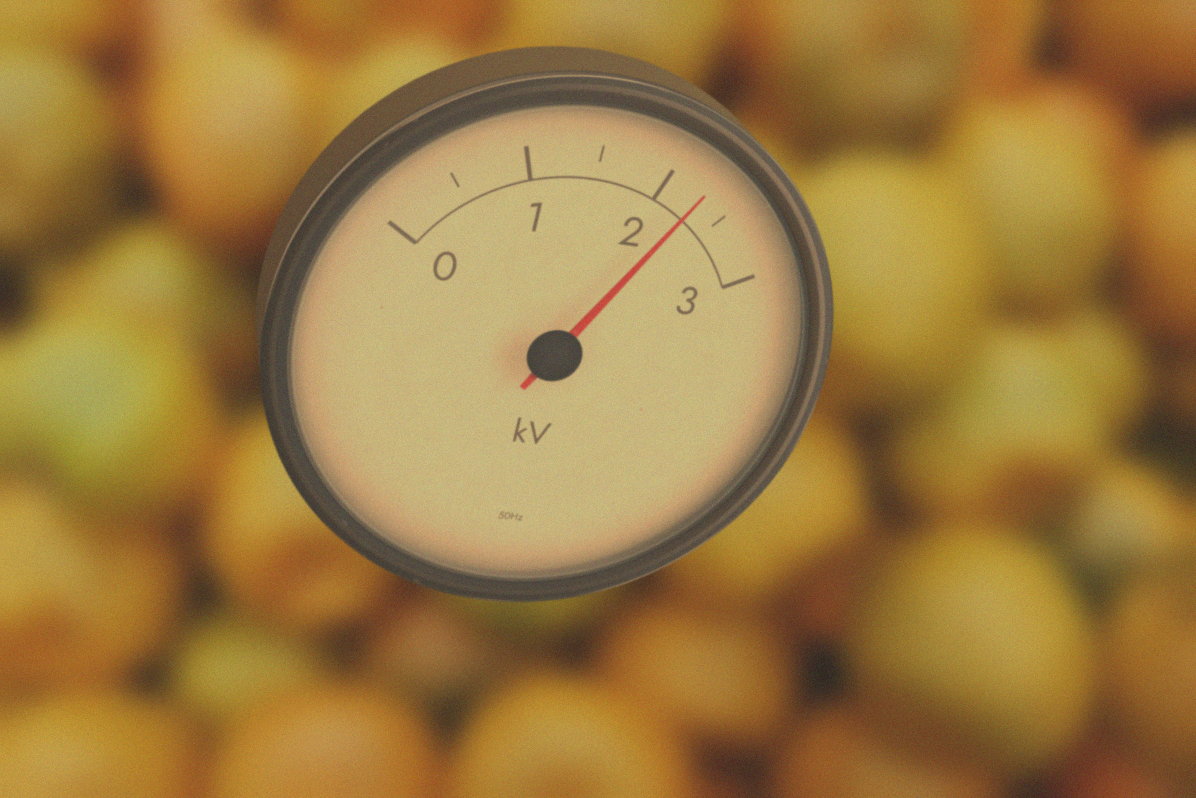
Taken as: kV 2.25
